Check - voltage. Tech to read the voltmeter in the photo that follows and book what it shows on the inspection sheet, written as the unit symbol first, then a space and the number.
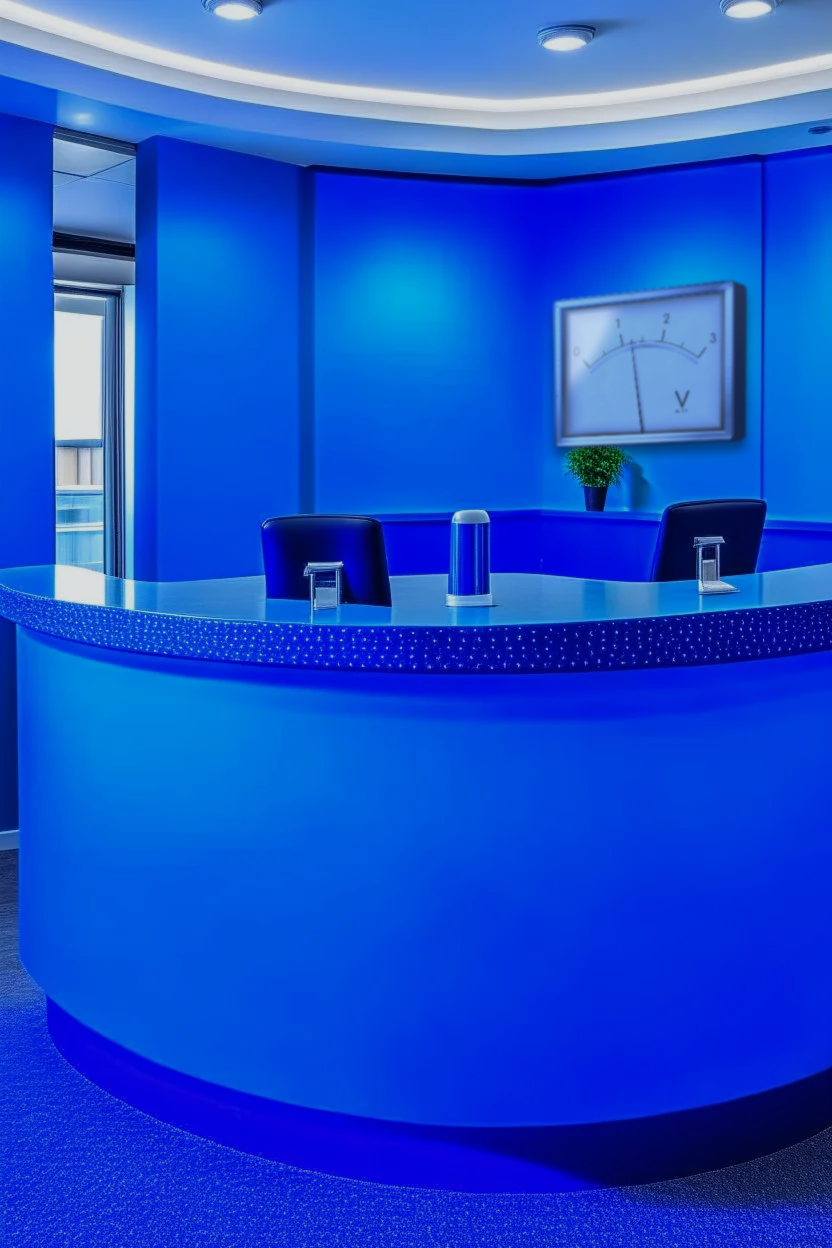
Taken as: V 1.25
